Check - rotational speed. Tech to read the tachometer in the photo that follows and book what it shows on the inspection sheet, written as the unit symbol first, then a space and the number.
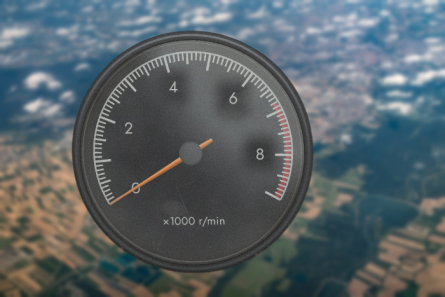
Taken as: rpm 0
